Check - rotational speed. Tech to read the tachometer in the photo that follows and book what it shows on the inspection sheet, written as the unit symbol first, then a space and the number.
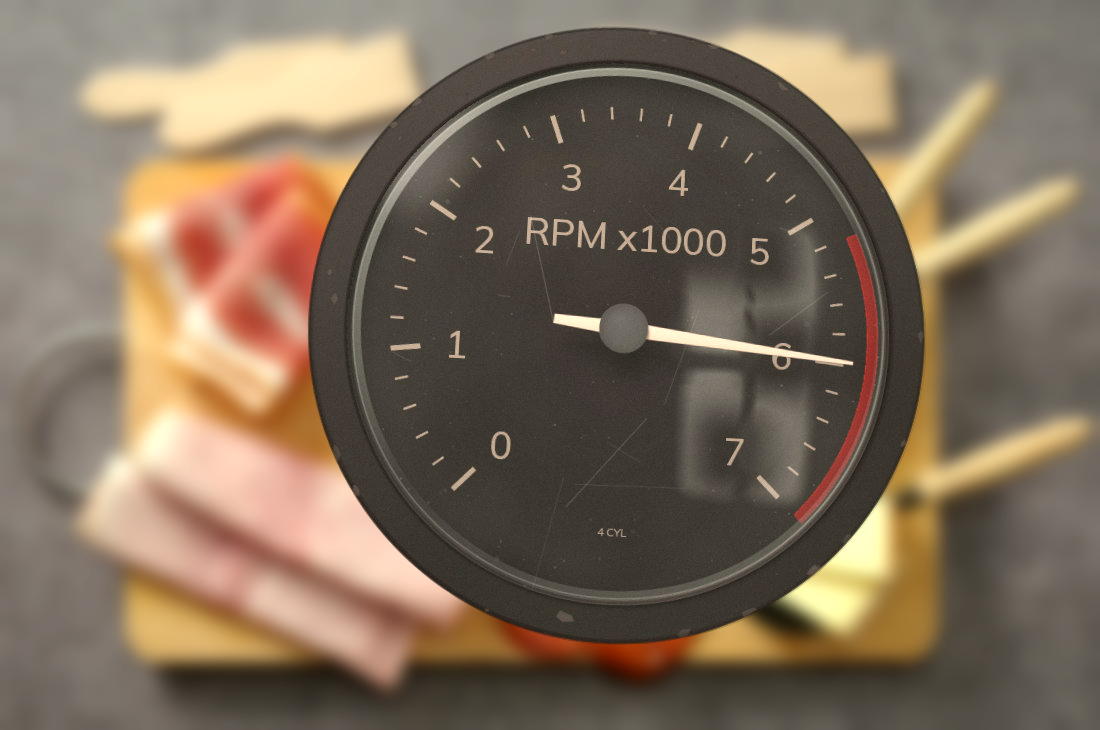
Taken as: rpm 6000
